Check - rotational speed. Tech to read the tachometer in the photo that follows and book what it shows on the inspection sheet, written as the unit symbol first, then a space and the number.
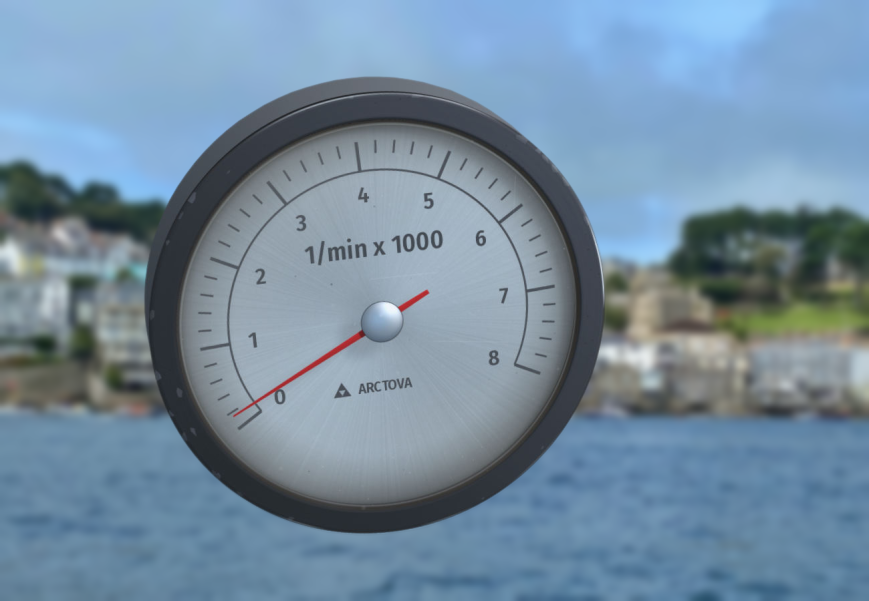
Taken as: rpm 200
